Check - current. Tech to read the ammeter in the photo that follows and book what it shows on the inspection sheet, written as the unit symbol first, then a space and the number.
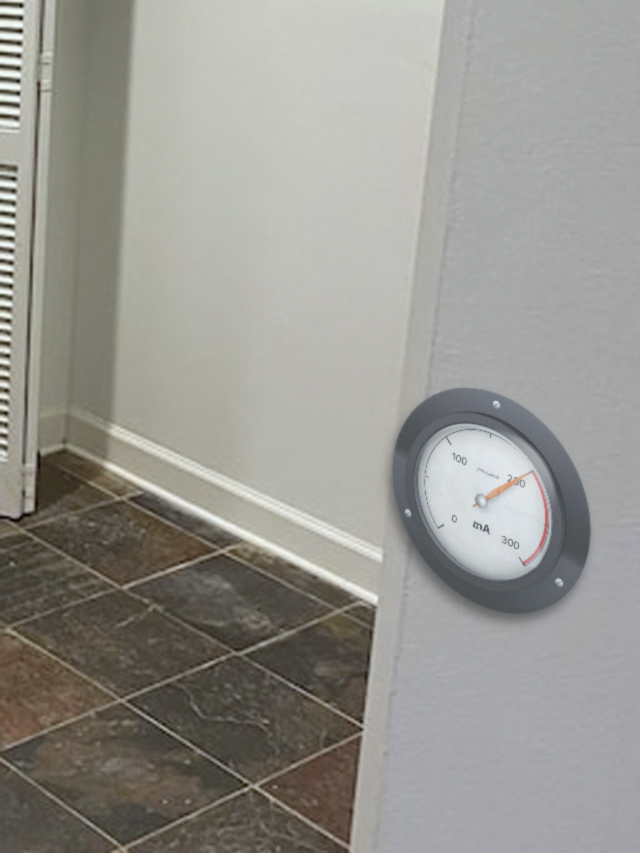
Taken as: mA 200
